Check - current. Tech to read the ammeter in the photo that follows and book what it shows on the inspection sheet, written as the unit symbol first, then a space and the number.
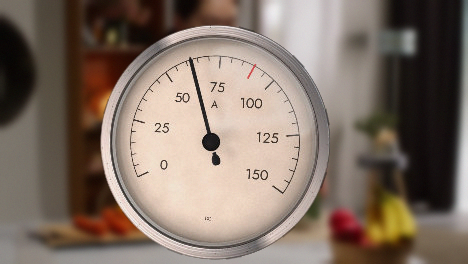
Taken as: A 62.5
